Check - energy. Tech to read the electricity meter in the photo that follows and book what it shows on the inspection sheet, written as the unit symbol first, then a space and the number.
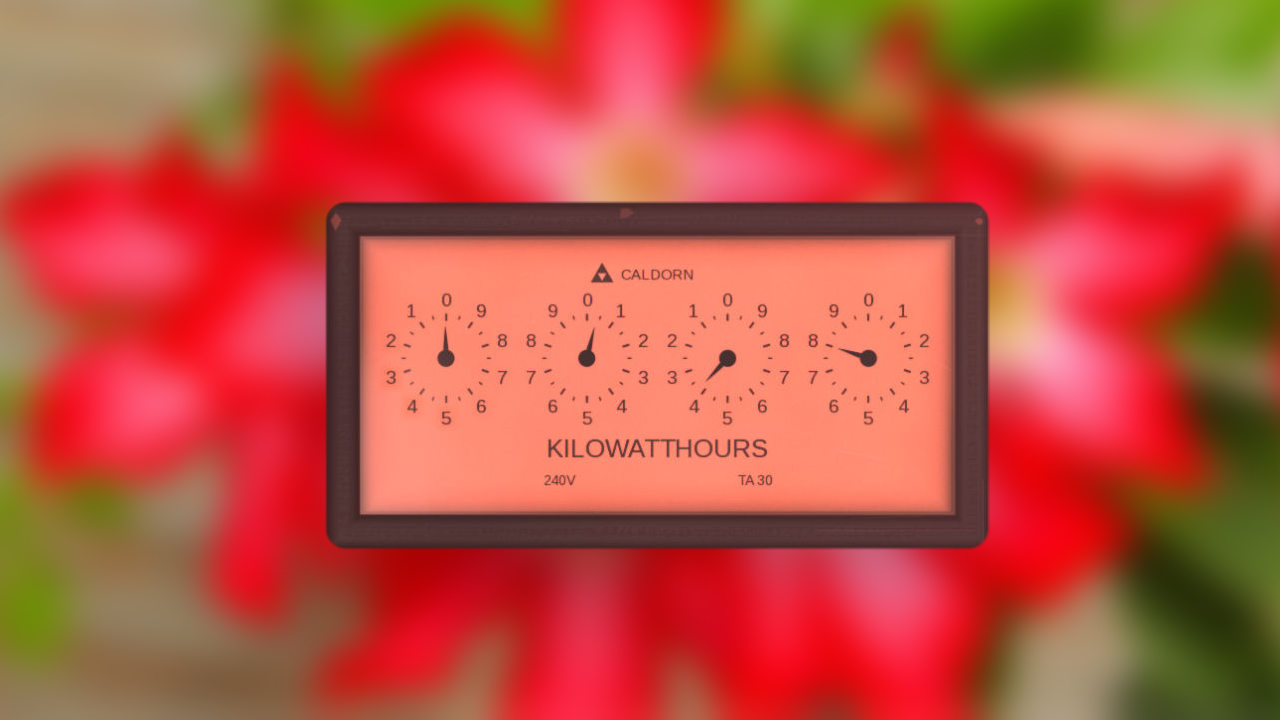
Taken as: kWh 38
